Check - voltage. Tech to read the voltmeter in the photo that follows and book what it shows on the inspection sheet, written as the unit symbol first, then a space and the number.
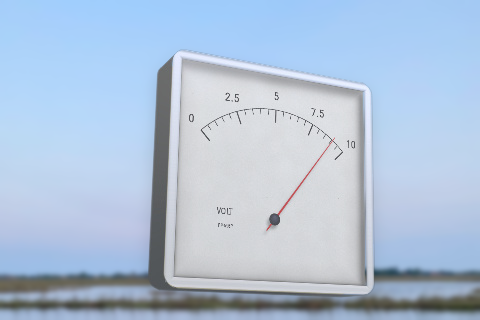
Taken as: V 9
